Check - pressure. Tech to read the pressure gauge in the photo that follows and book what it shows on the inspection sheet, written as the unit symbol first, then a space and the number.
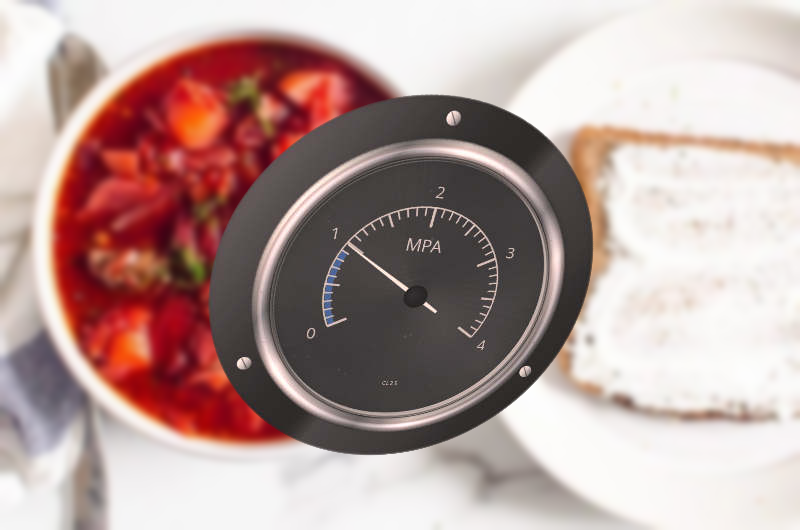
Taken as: MPa 1
